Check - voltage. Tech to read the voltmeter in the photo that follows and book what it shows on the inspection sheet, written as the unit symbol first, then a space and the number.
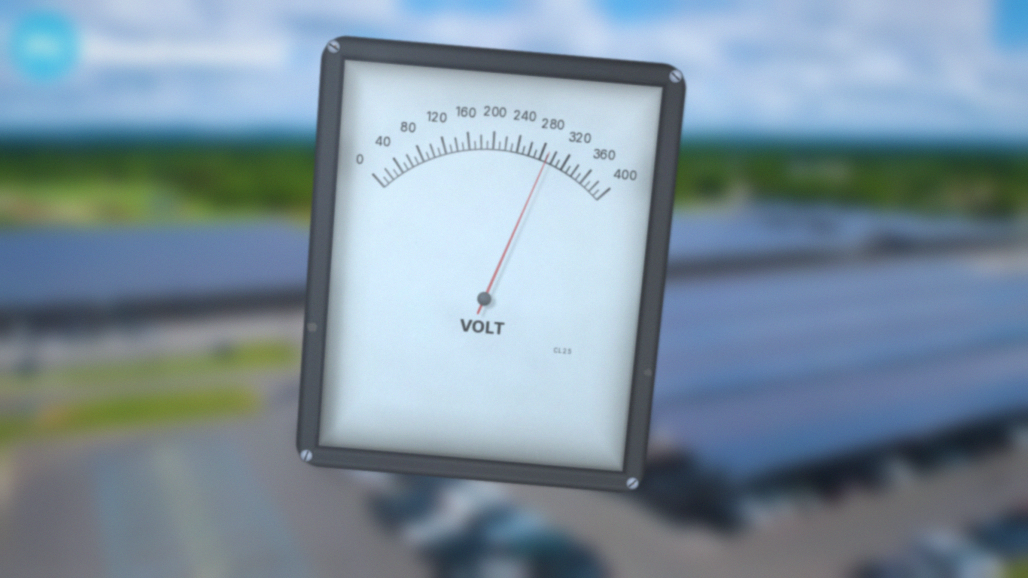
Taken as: V 290
